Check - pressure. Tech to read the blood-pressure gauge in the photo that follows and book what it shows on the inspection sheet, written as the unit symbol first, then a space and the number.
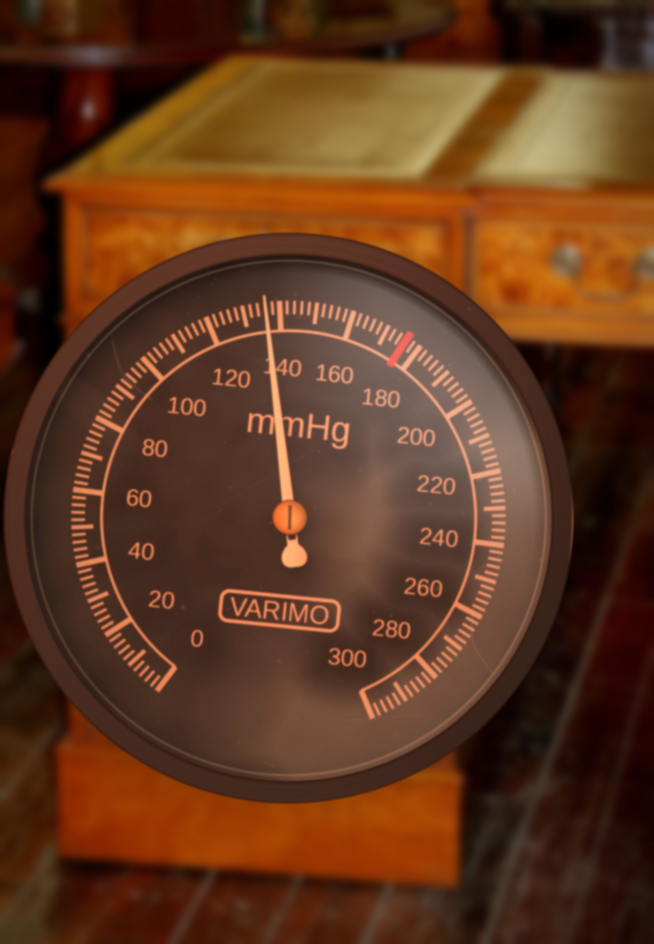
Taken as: mmHg 136
